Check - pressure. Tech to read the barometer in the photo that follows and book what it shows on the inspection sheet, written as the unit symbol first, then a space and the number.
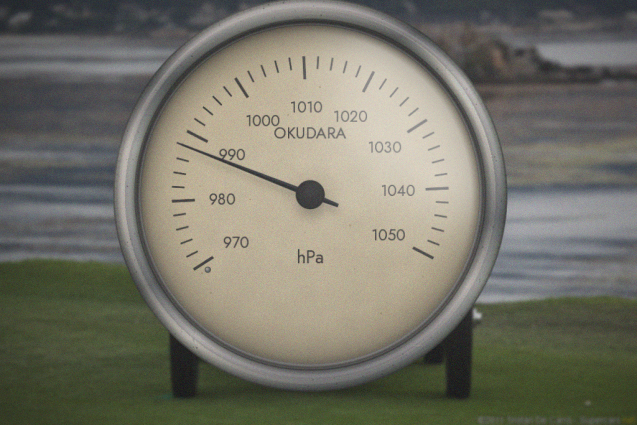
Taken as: hPa 988
